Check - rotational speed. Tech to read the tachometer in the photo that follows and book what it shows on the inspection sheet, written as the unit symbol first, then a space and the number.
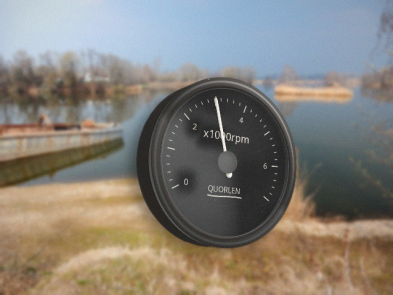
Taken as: rpm 3000
